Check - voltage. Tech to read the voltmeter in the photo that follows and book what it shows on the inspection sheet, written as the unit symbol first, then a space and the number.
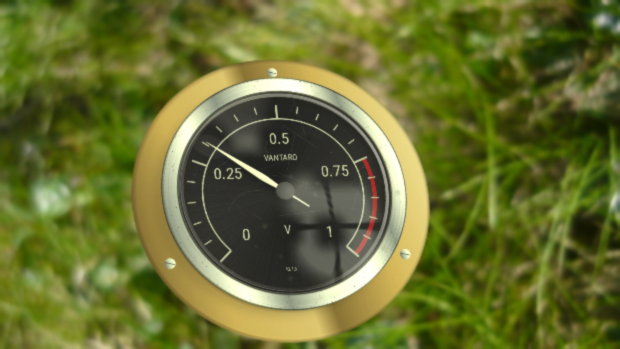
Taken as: V 0.3
